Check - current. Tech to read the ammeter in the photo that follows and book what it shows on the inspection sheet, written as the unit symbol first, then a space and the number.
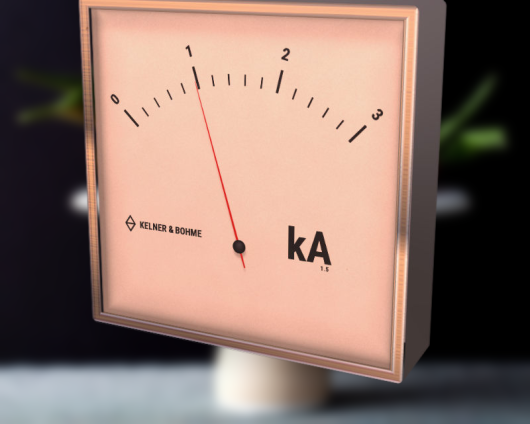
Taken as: kA 1
